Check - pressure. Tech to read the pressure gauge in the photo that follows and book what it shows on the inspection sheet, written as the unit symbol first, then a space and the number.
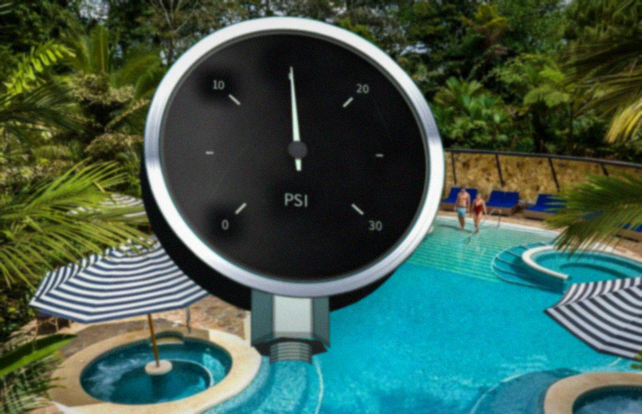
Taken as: psi 15
